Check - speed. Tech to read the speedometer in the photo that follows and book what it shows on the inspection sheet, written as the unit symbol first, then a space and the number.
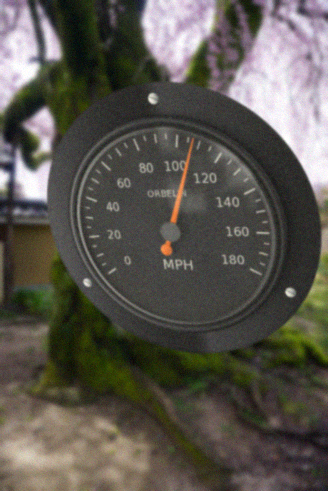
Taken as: mph 107.5
